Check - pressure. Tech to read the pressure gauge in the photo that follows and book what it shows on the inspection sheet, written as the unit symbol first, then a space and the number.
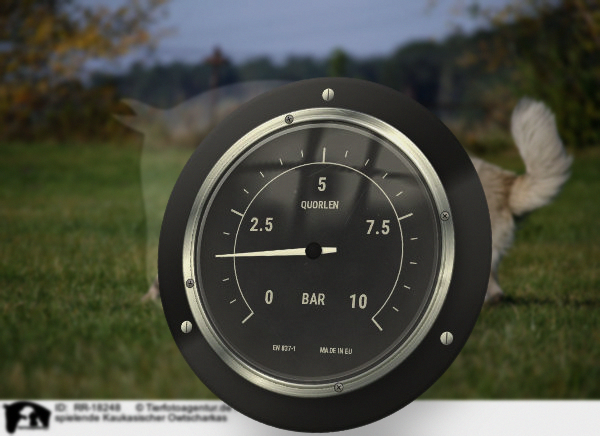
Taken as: bar 1.5
